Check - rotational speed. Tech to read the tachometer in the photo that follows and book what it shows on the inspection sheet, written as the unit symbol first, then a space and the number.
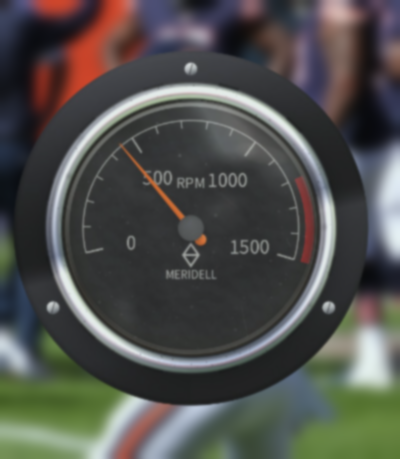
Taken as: rpm 450
